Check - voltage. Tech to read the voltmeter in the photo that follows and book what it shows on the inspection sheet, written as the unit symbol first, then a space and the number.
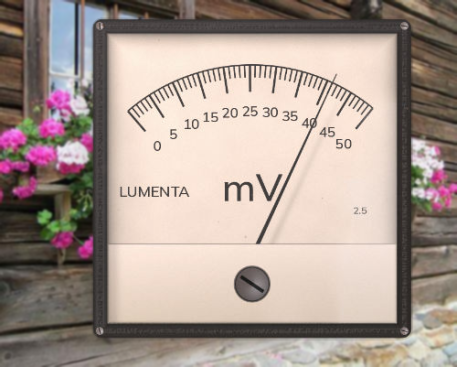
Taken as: mV 41
